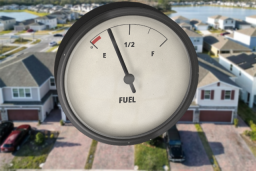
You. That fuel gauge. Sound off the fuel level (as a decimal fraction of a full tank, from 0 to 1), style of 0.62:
0.25
